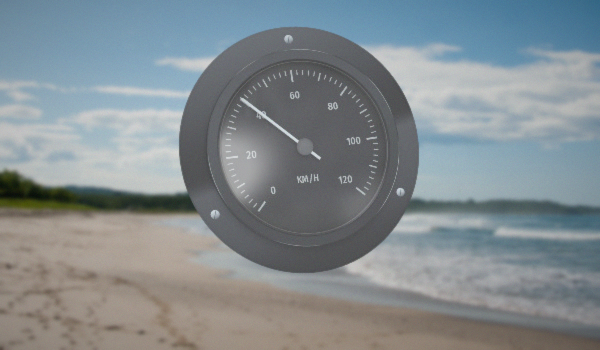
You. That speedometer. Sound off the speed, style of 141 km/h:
40 km/h
